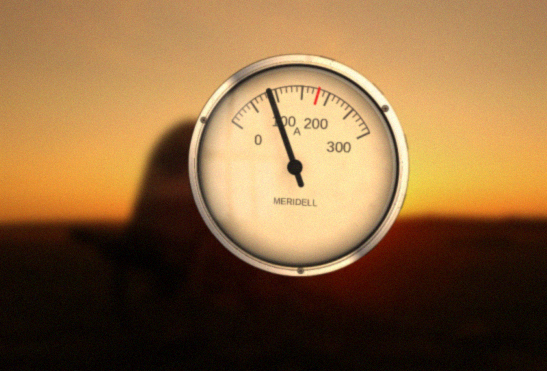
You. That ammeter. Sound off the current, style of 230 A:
90 A
